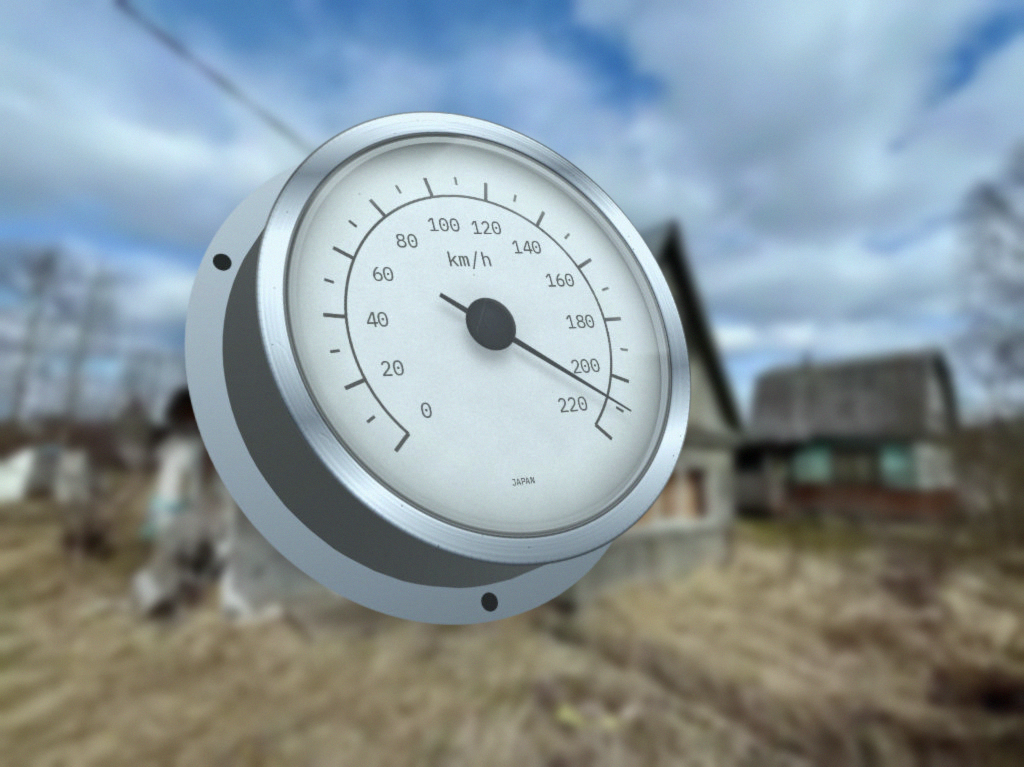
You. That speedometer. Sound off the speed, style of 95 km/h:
210 km/h
